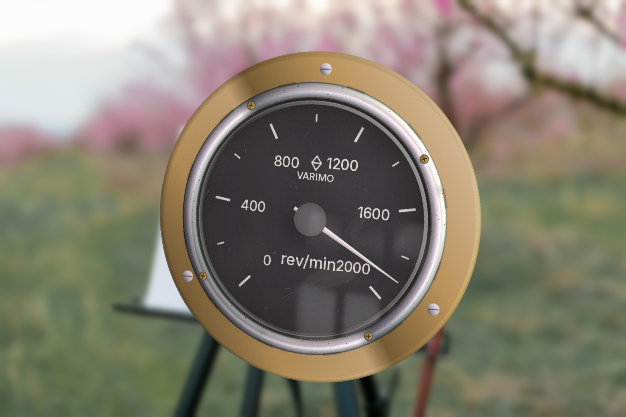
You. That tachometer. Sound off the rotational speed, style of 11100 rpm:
1900 rpm
